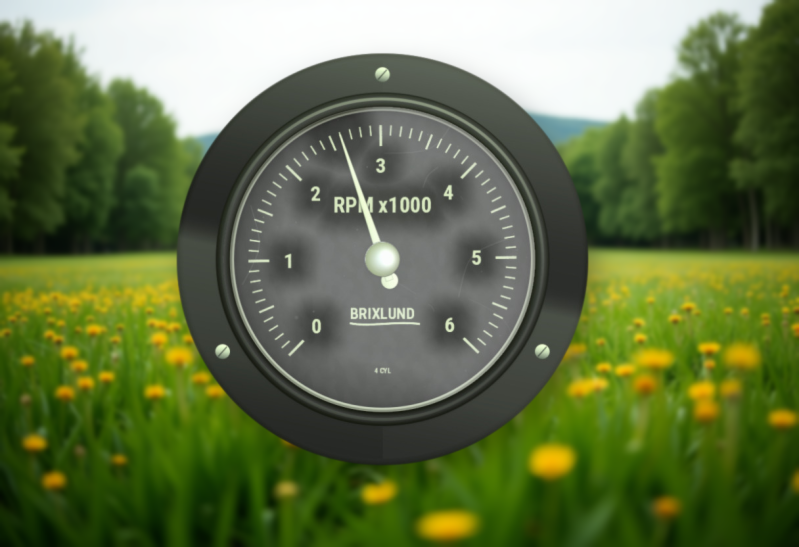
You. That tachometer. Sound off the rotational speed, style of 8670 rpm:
2600 rpm
